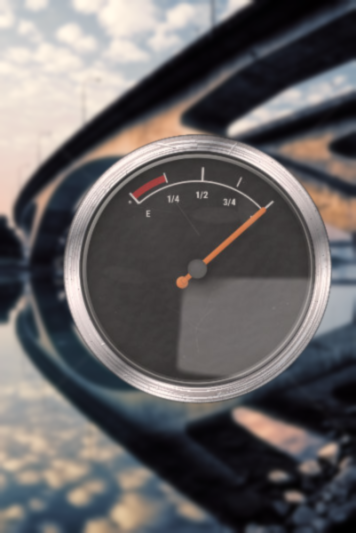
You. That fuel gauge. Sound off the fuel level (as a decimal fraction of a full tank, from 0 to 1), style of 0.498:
1
